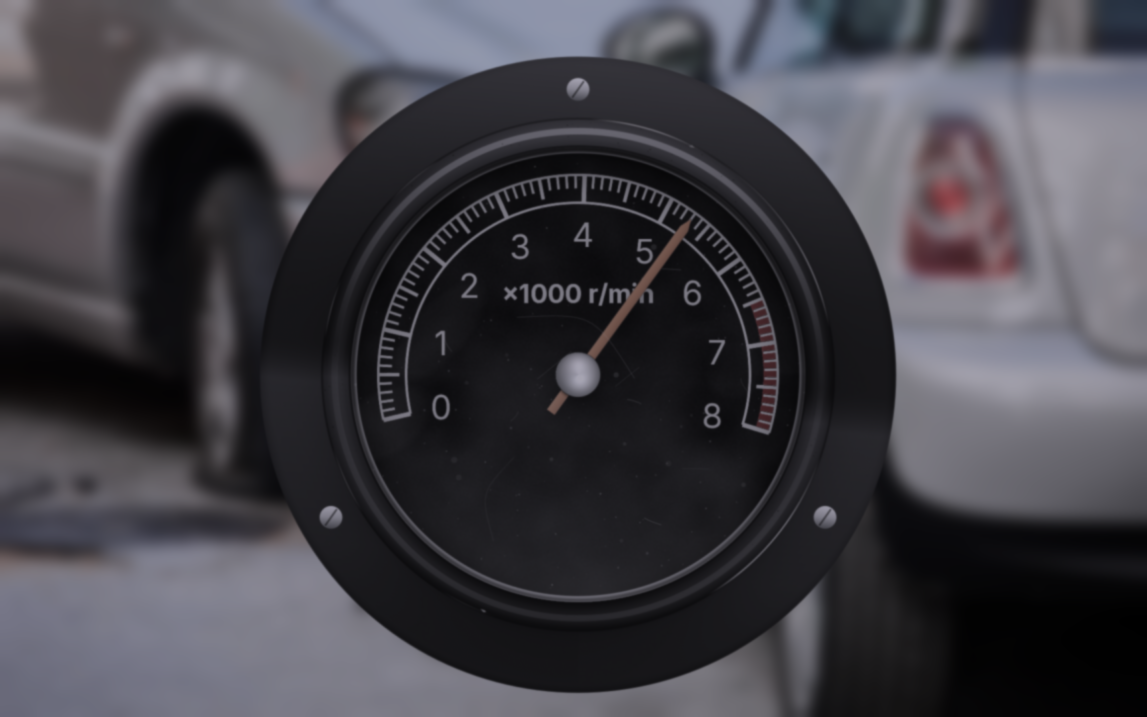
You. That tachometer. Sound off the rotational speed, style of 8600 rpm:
5300 rpm
